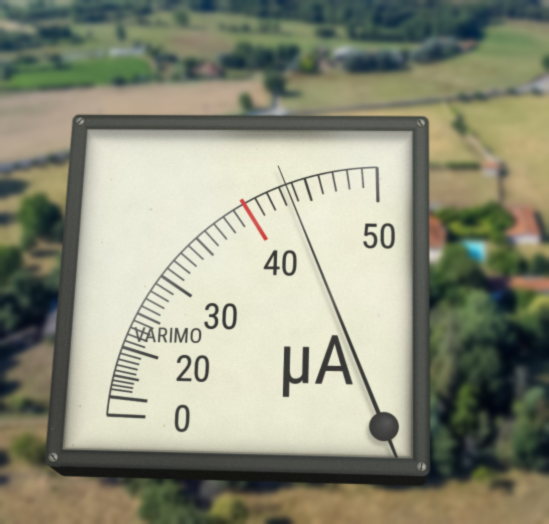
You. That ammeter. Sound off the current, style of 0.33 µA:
43.5 µA
